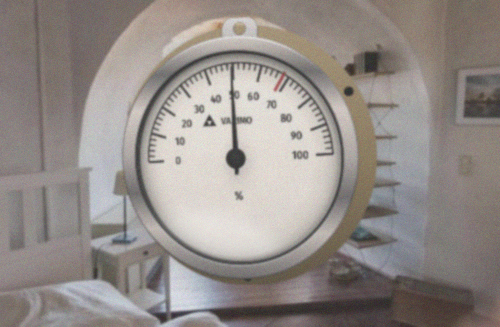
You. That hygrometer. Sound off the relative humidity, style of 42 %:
50 %
